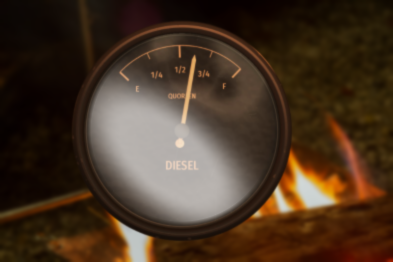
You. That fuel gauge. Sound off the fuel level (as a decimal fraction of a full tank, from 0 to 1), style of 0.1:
0.625
